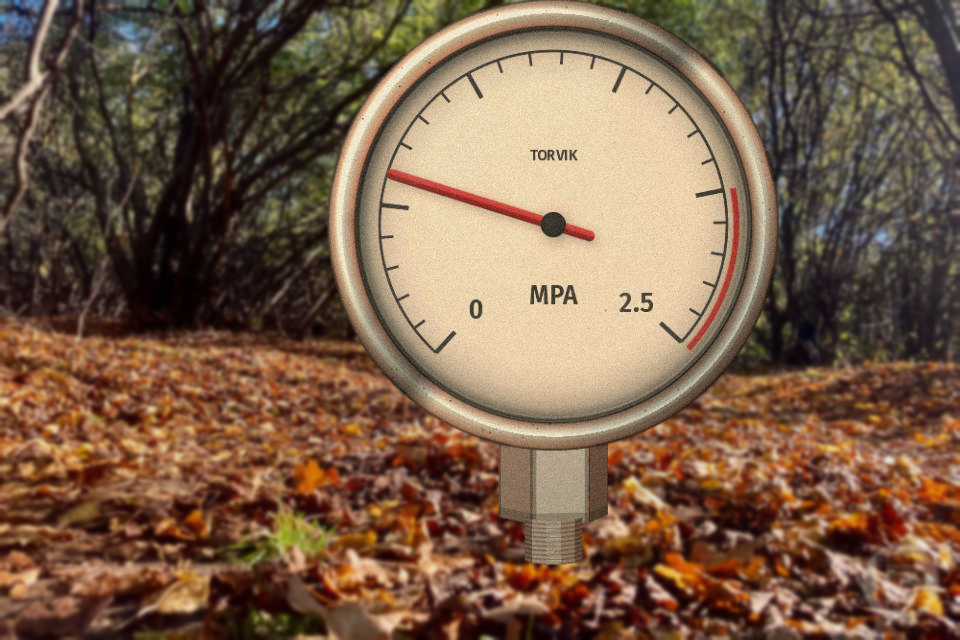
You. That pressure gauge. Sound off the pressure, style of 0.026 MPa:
0.6 MPa
